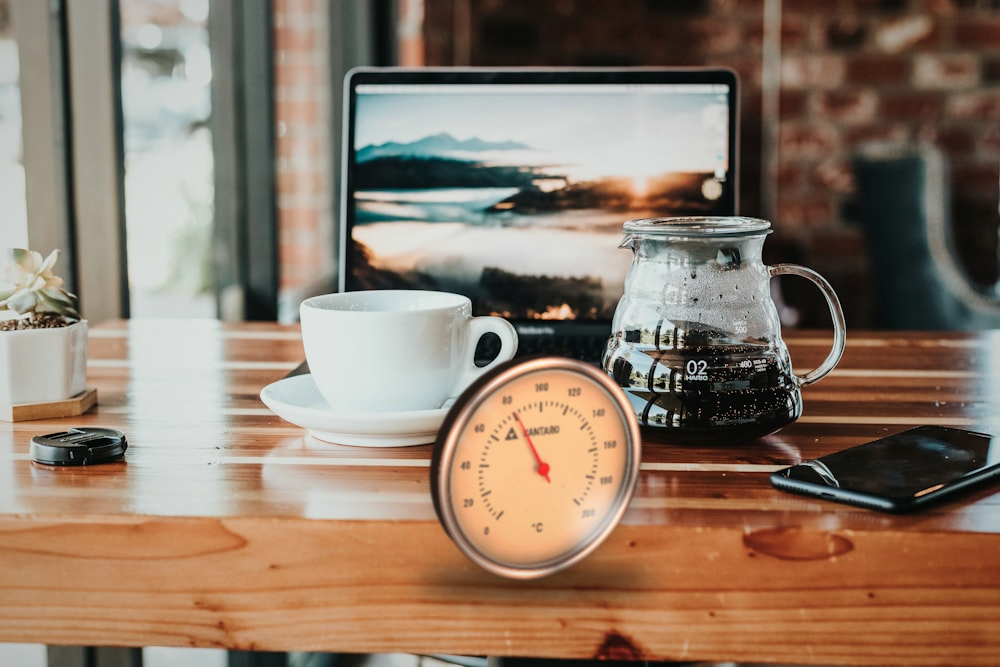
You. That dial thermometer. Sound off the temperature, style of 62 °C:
80 °C
